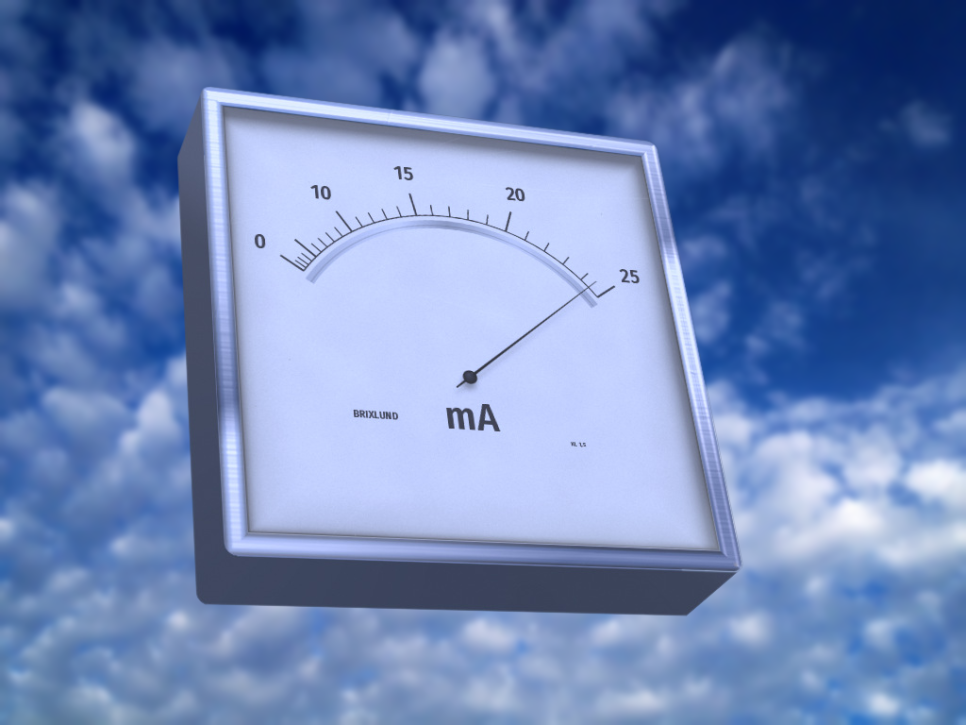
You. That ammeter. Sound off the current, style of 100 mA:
24.5 mA
